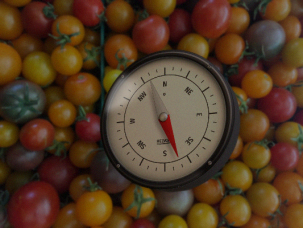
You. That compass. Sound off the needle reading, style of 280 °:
160 °
